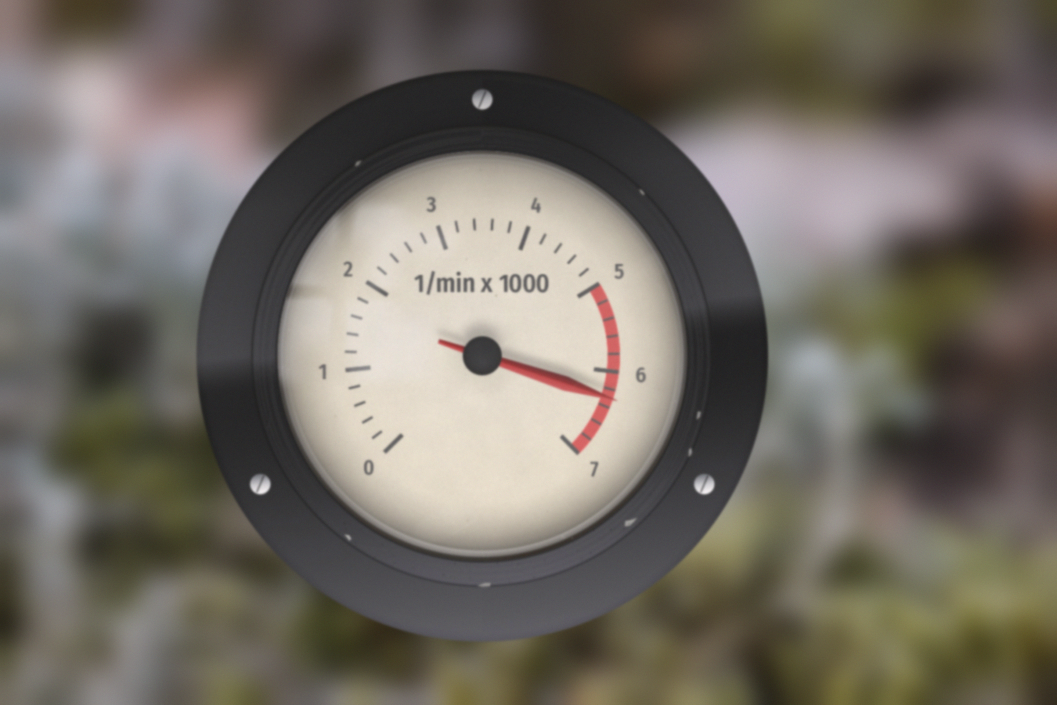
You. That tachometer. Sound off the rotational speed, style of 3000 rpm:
6300 rpm
